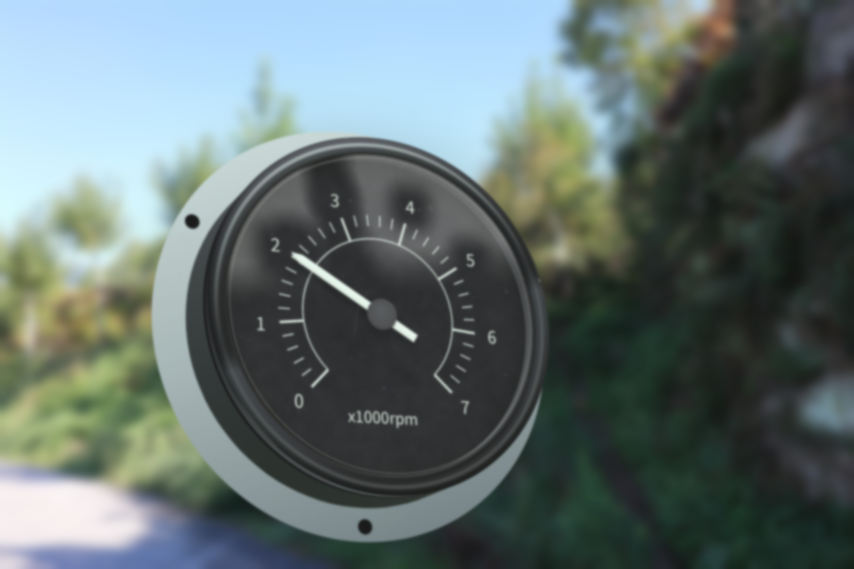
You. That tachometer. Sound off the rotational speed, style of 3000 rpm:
2000 rpm
